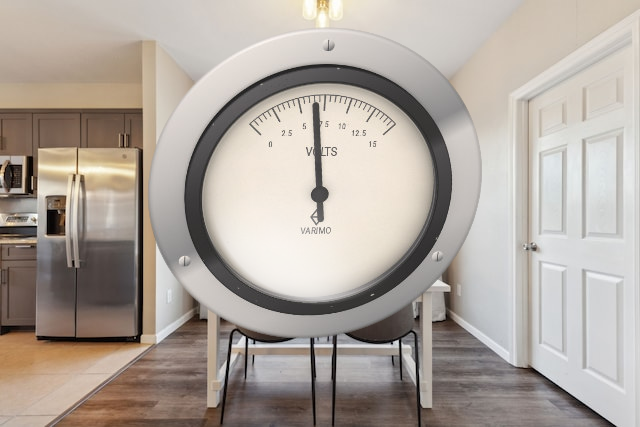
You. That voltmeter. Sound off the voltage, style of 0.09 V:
6.5 V
